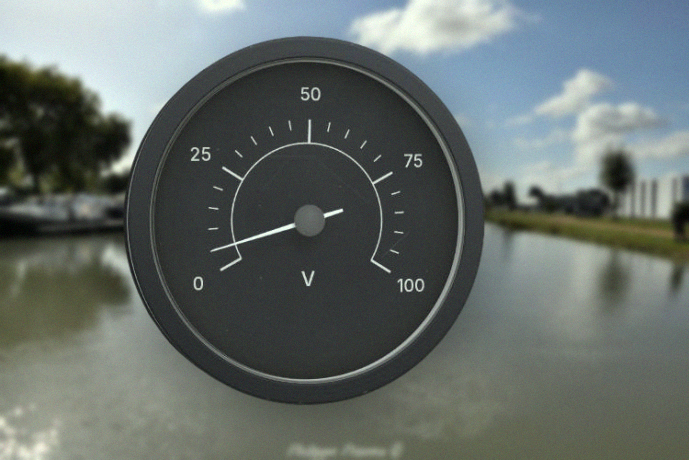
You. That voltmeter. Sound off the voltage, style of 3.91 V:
5 V
